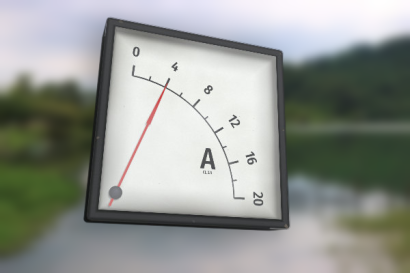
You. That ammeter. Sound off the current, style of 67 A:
4 A
